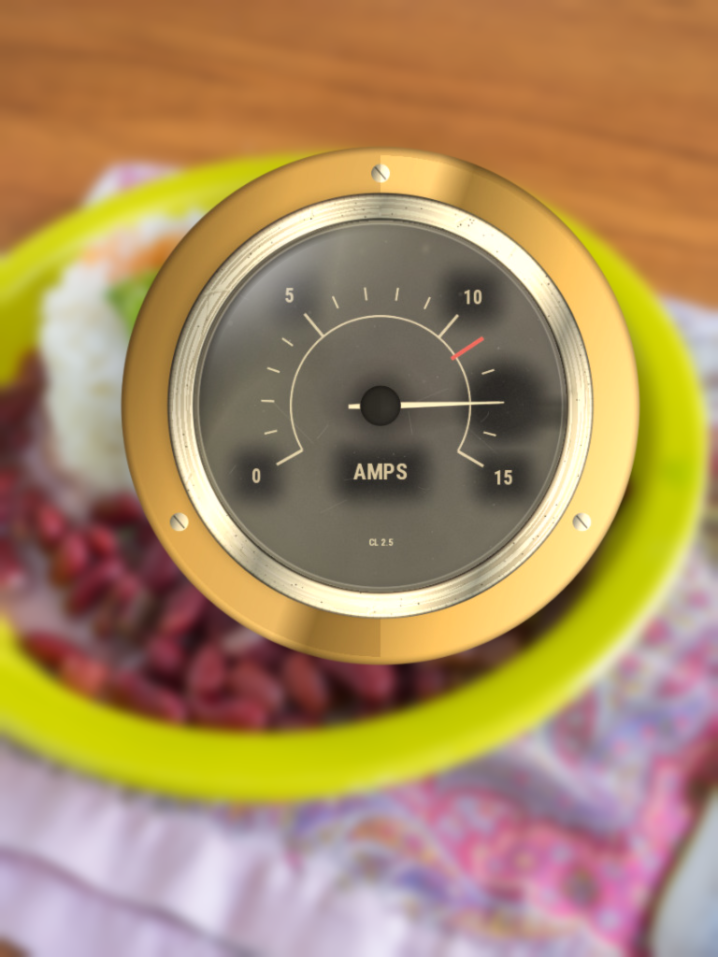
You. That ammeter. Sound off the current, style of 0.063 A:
13 A
